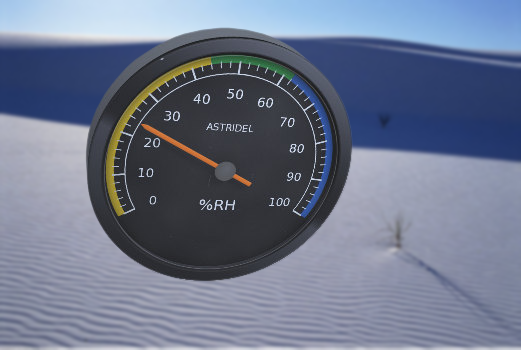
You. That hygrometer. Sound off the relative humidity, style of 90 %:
24 %
